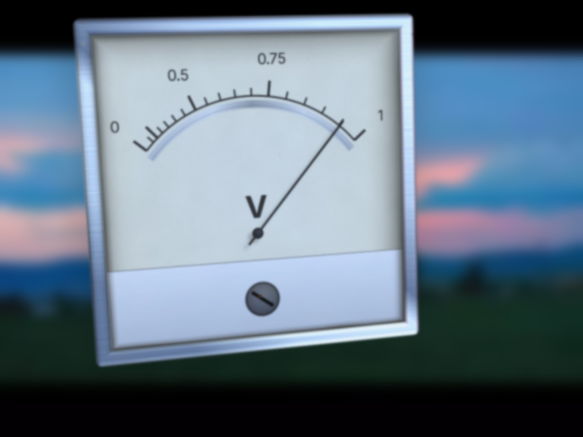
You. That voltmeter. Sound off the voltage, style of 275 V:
0.95 V
